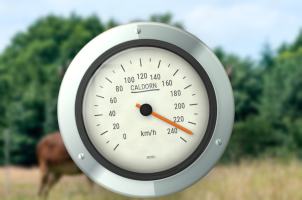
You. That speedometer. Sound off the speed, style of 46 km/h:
230 km/h
